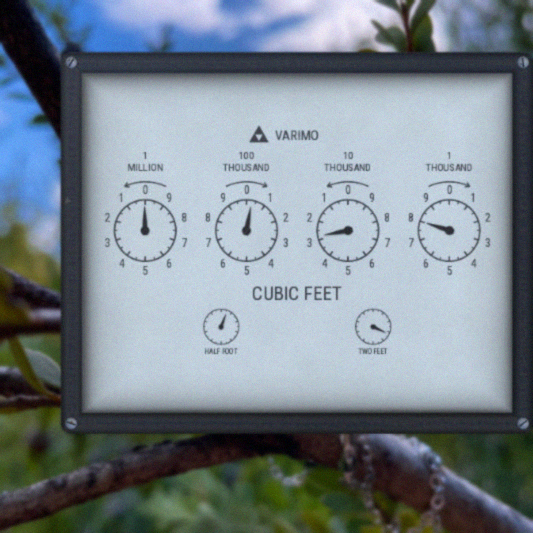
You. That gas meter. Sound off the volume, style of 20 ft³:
2800 ft³
